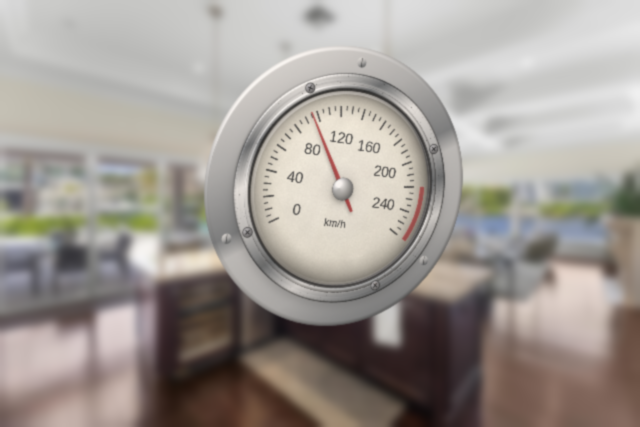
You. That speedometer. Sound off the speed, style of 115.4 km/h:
95 km/h
